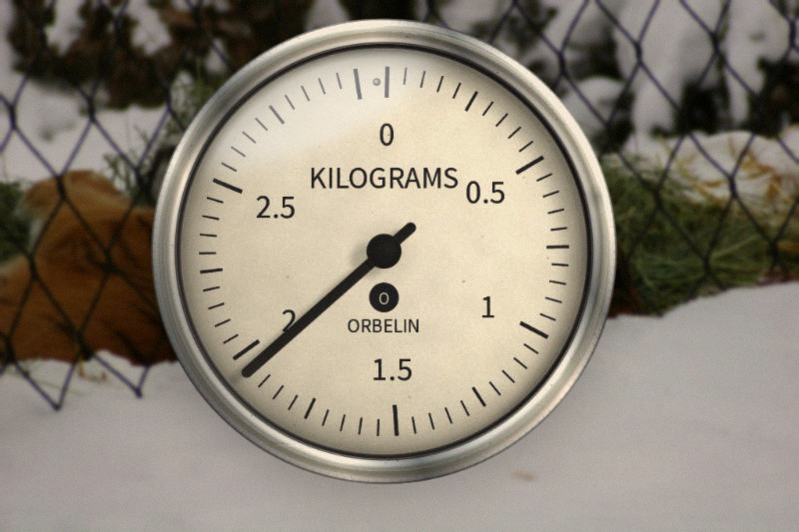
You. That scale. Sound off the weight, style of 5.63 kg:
1.95 kg
